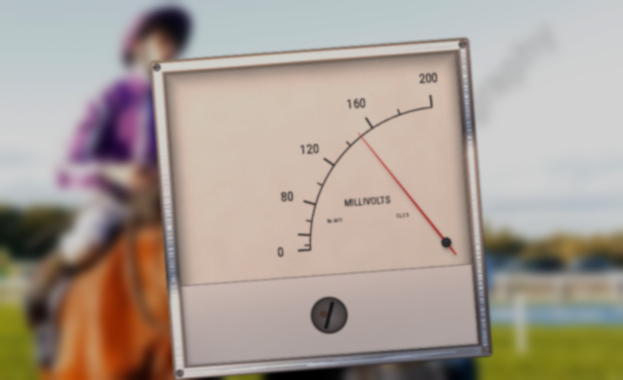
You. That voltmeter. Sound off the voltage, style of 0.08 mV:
150 mV
